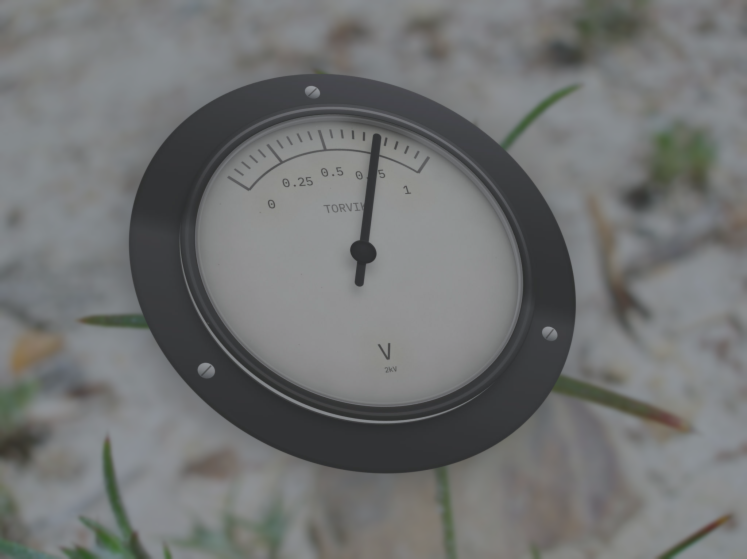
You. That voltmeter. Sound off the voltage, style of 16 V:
0.75 V
